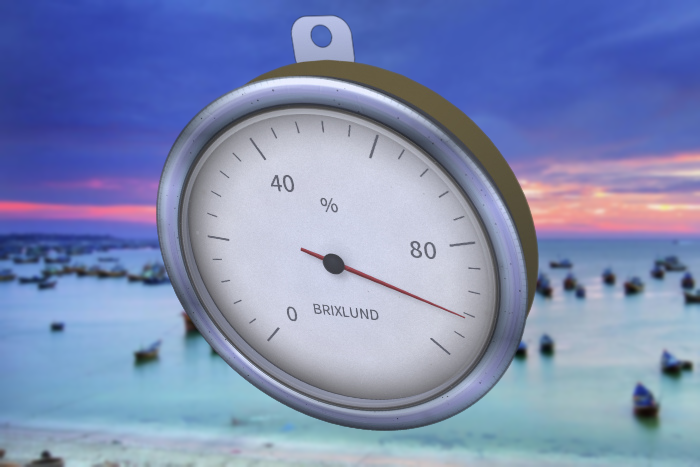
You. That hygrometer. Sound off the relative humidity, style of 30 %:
92 %
